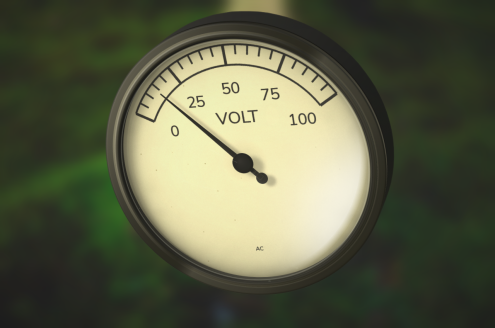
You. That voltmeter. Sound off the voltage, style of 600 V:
15 V
